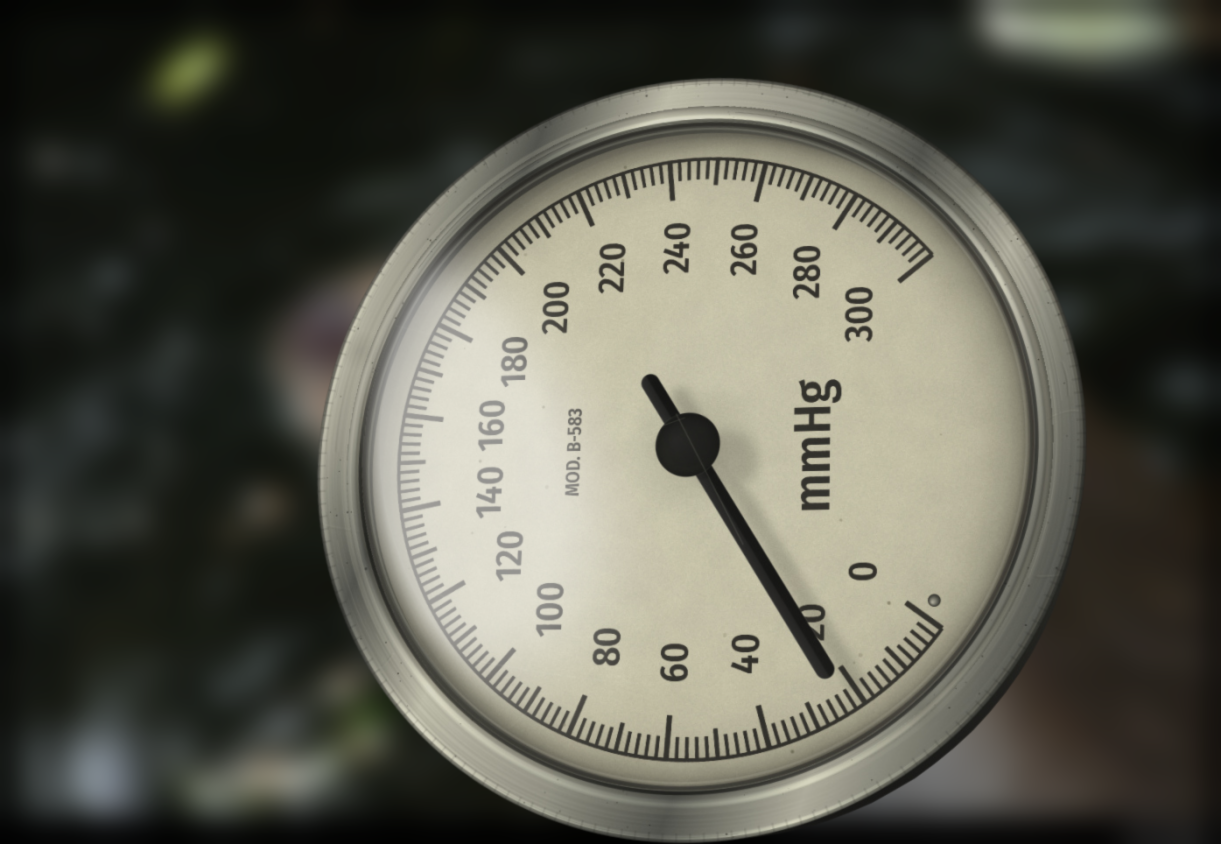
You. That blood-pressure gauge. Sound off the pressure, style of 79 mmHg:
23 mmHg
